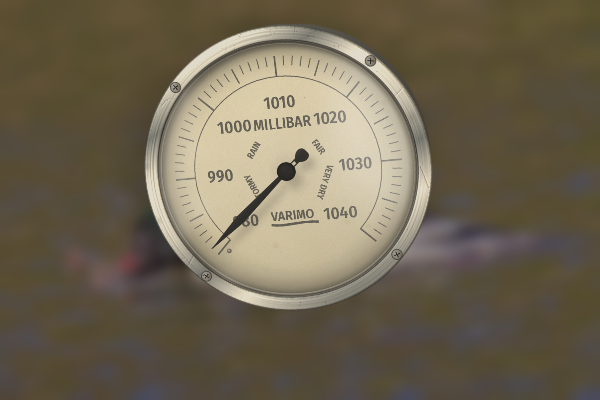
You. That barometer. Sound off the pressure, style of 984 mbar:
981 mbar
